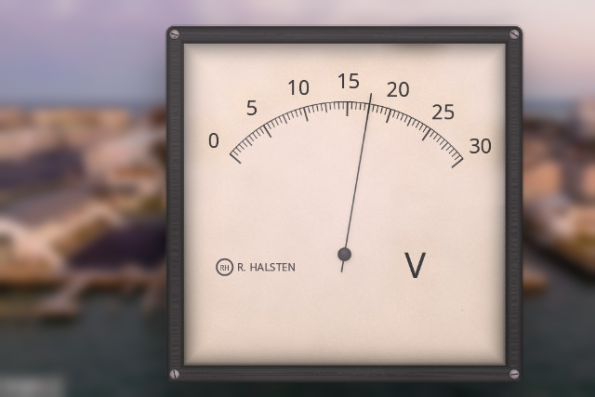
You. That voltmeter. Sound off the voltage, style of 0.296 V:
17.5 V
